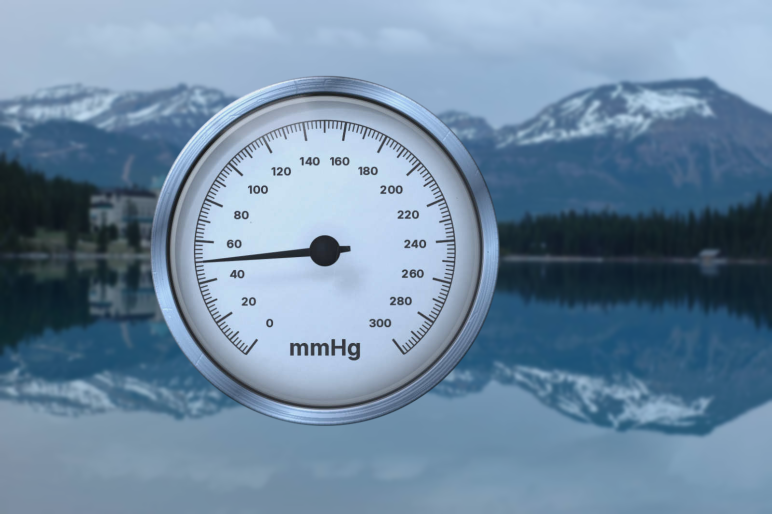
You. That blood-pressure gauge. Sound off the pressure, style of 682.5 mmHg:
50 mmHg
